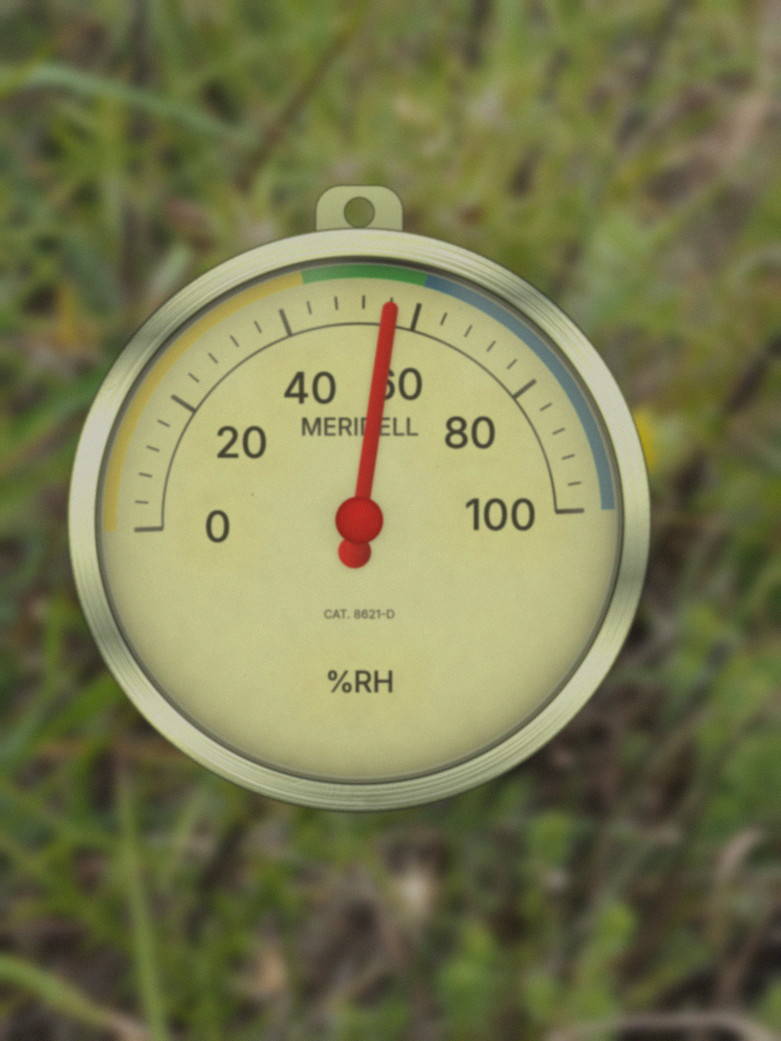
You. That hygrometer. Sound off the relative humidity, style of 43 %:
56 %
